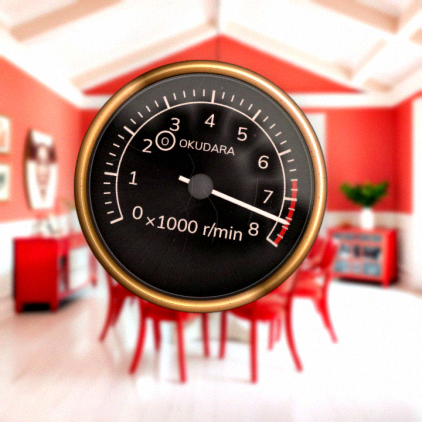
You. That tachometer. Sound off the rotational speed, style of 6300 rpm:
7500 rpm
